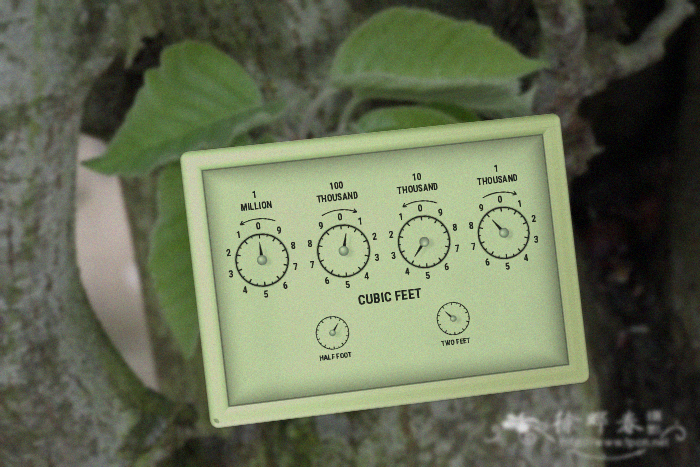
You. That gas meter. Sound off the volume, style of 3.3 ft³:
3900 ft³
